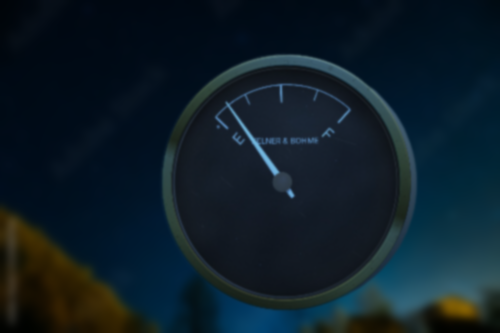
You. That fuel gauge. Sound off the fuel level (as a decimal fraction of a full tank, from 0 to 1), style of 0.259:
0.125
